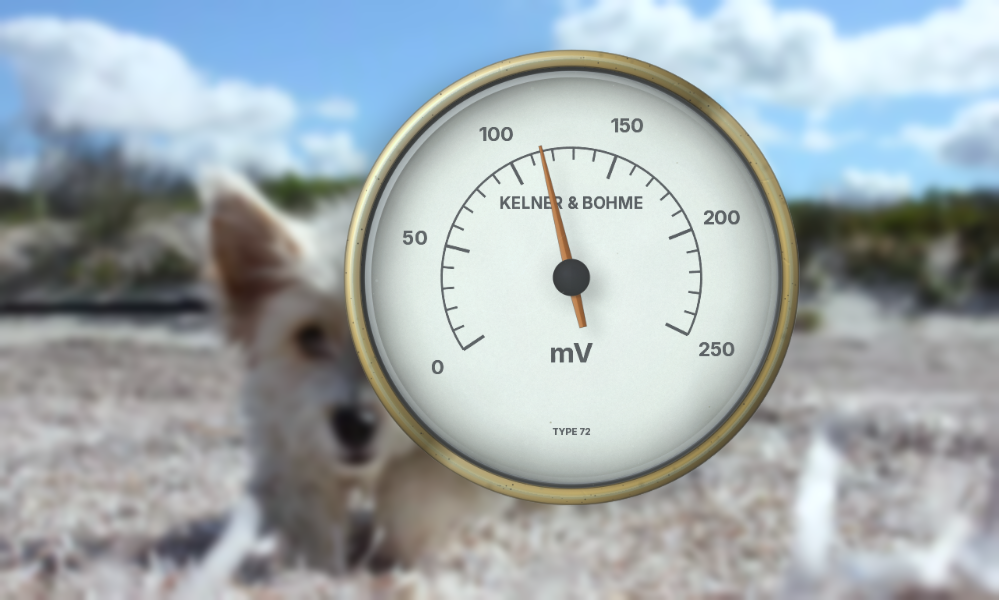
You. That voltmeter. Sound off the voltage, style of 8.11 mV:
115 mV
